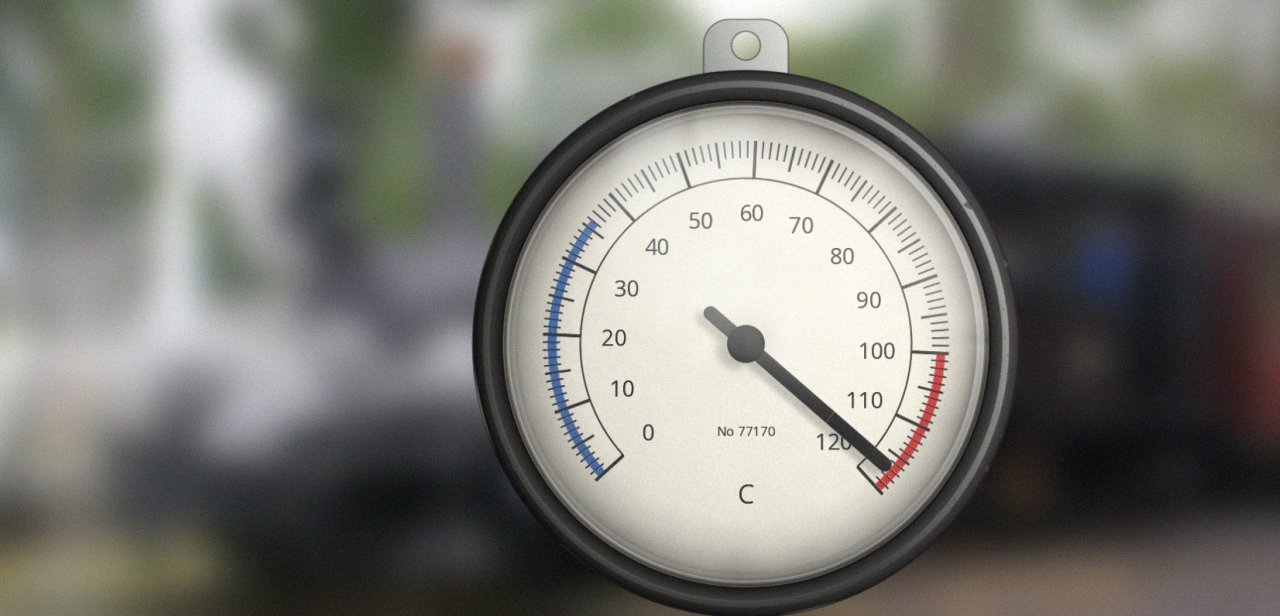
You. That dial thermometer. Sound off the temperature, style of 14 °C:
117 °C
